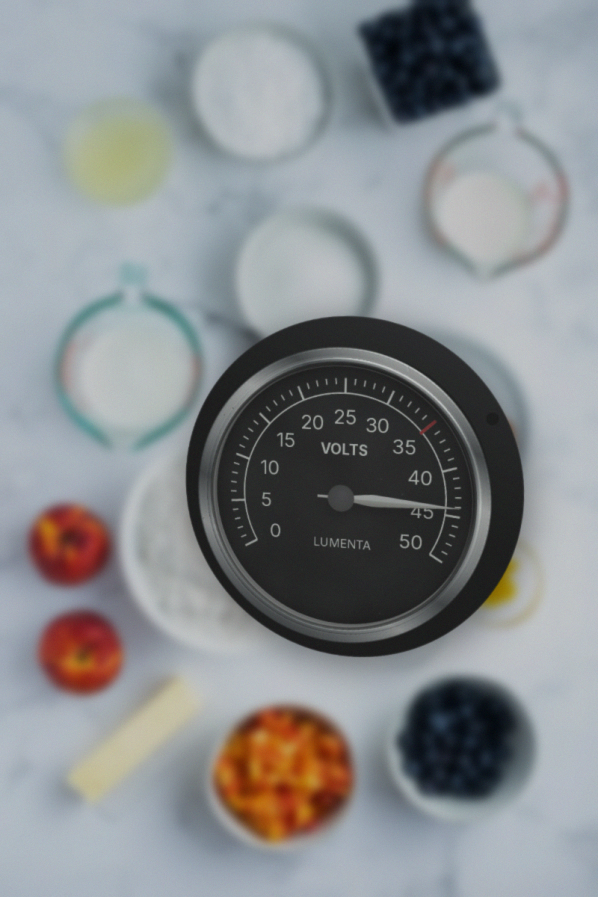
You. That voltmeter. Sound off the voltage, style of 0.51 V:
44 V
